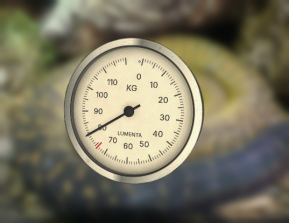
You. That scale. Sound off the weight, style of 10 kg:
80 kg
